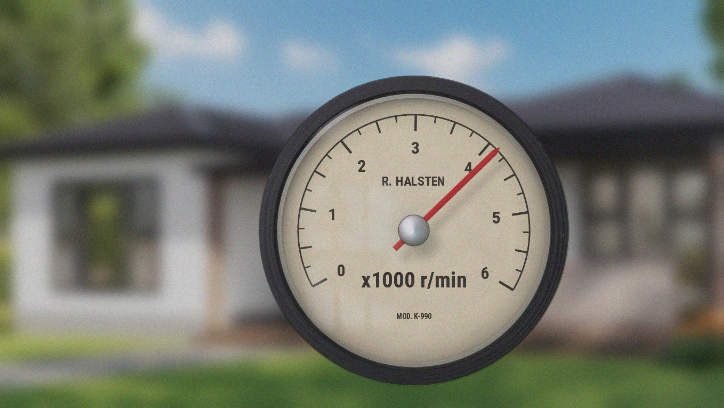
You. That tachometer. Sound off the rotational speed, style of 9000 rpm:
4125 rpm
